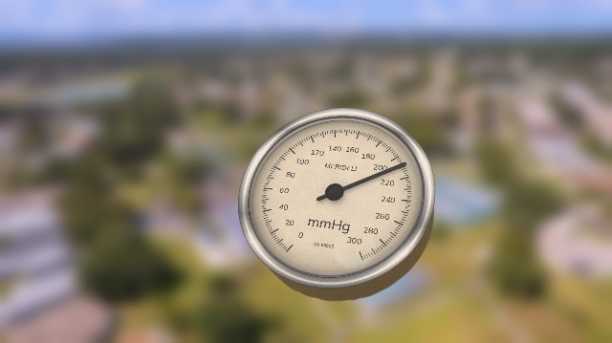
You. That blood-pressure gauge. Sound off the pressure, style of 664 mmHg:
210 mmHg
